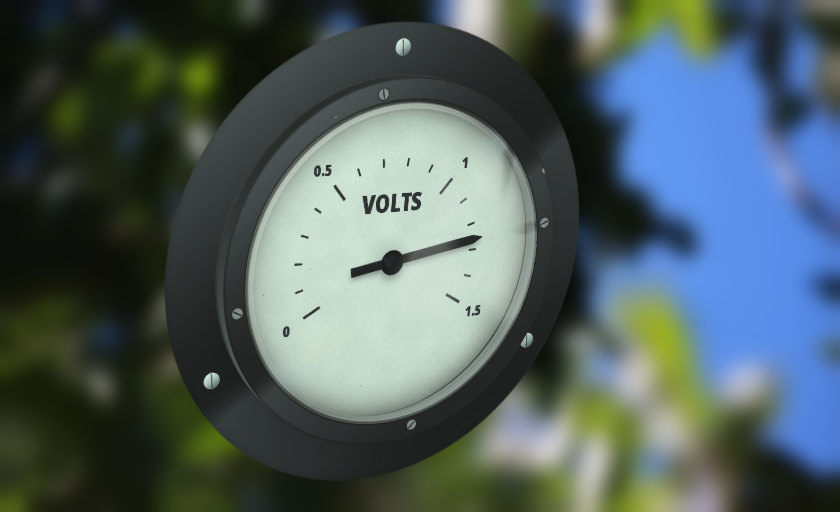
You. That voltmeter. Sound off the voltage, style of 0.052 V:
1.25 V
